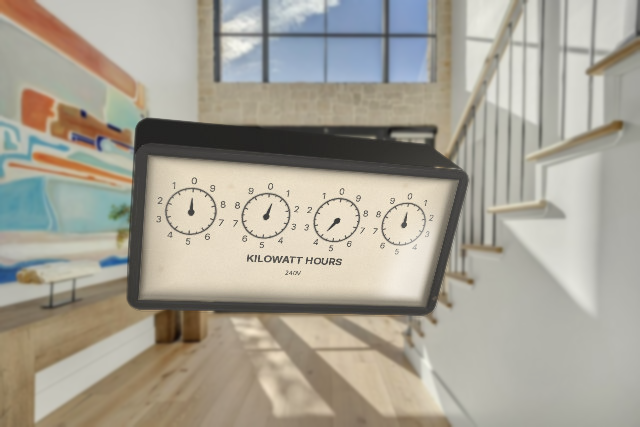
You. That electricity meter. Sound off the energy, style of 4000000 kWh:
40 kWh
